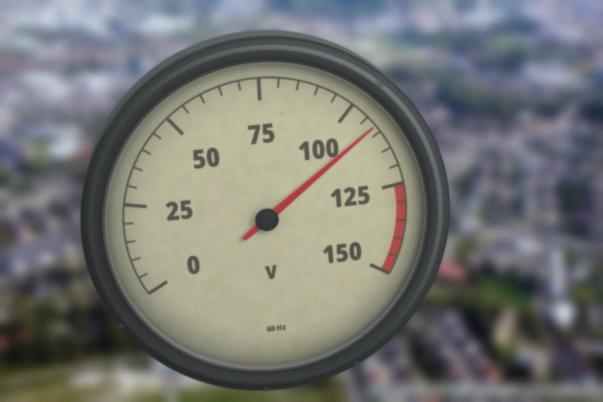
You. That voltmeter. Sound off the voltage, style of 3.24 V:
107.5 V
